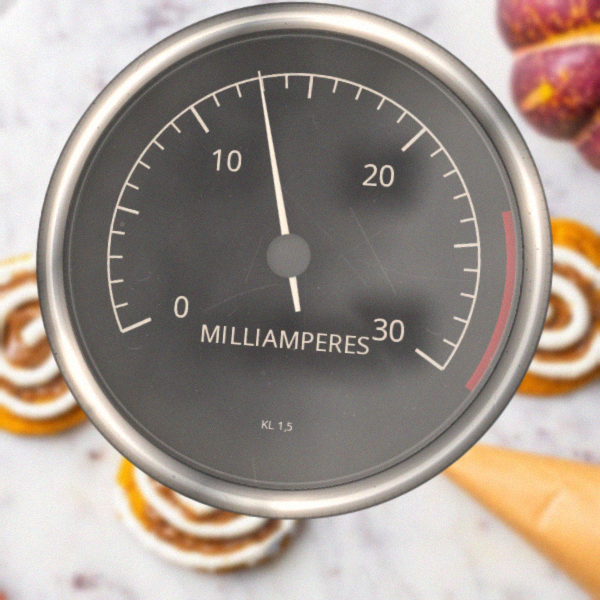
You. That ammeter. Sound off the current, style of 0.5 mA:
13 mA
